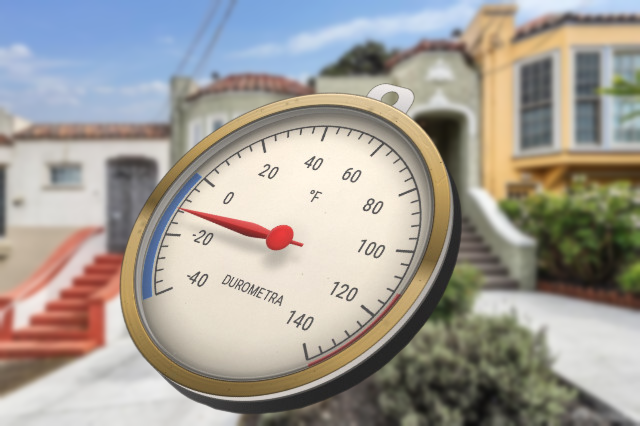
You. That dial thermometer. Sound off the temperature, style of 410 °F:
-12 °F
